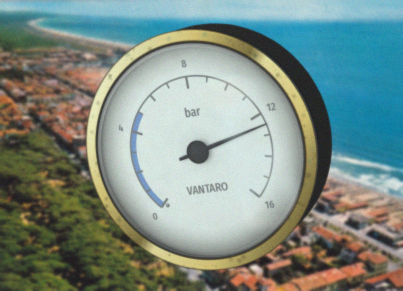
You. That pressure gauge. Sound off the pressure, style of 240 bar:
12.5 bar
